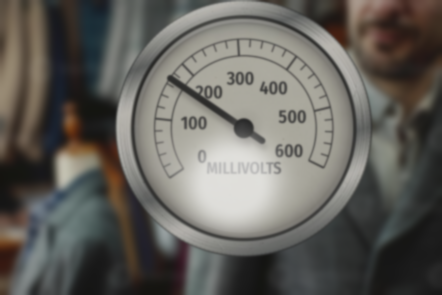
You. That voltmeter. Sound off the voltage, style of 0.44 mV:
170 mV
